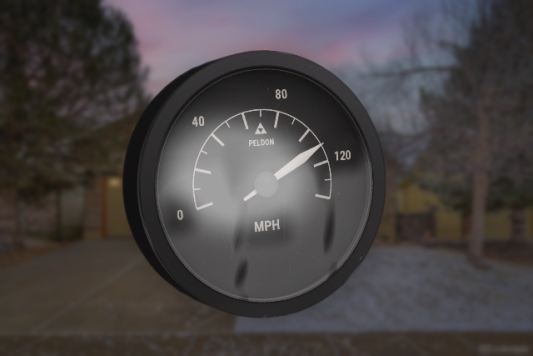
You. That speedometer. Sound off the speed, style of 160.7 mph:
110 mph
